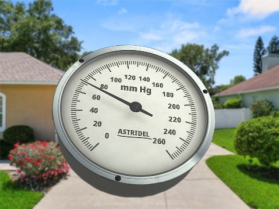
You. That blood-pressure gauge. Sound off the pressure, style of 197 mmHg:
70 mmHg
